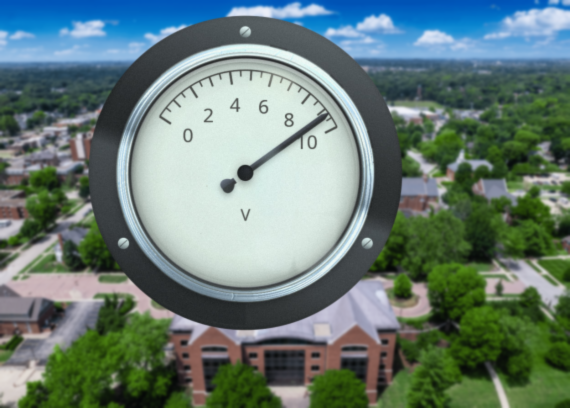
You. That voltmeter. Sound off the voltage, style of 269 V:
9.25 V
